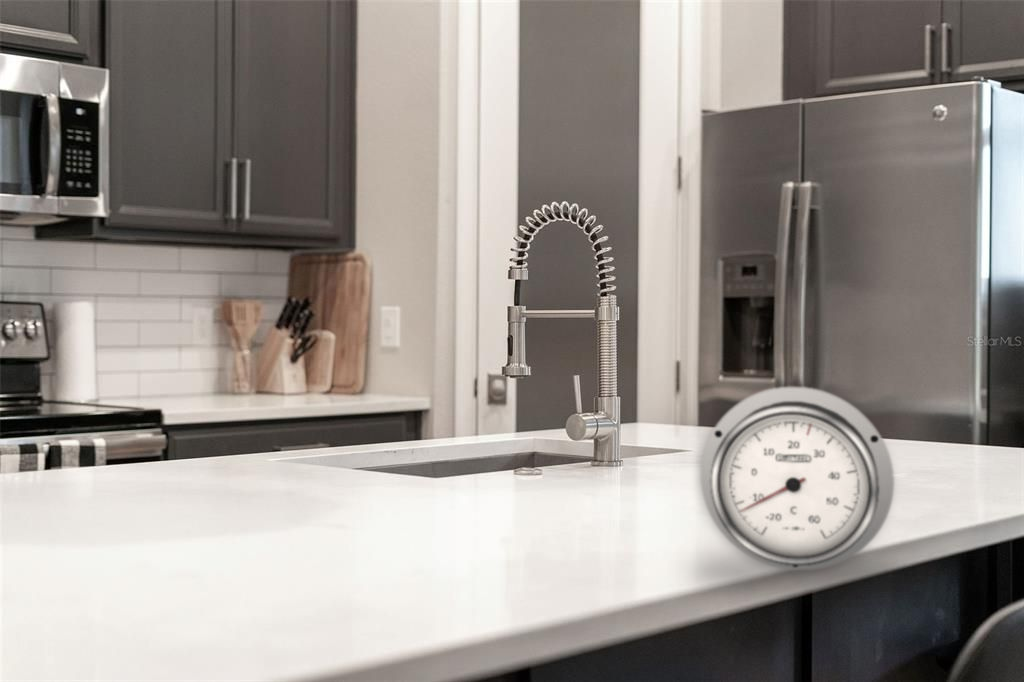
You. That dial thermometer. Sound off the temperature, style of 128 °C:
-12 °C
